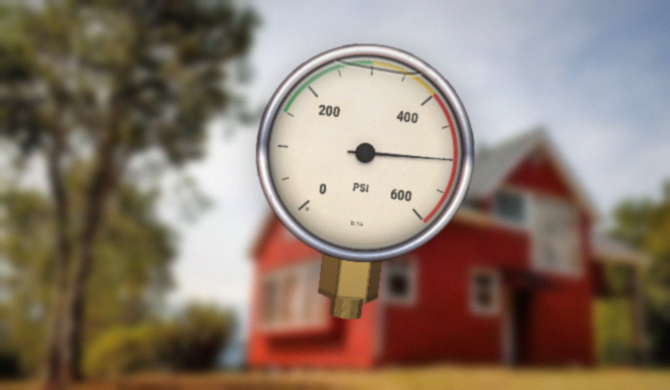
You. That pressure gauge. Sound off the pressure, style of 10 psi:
500 psi
